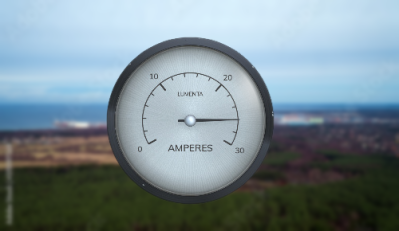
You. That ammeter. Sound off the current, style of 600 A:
26 A
